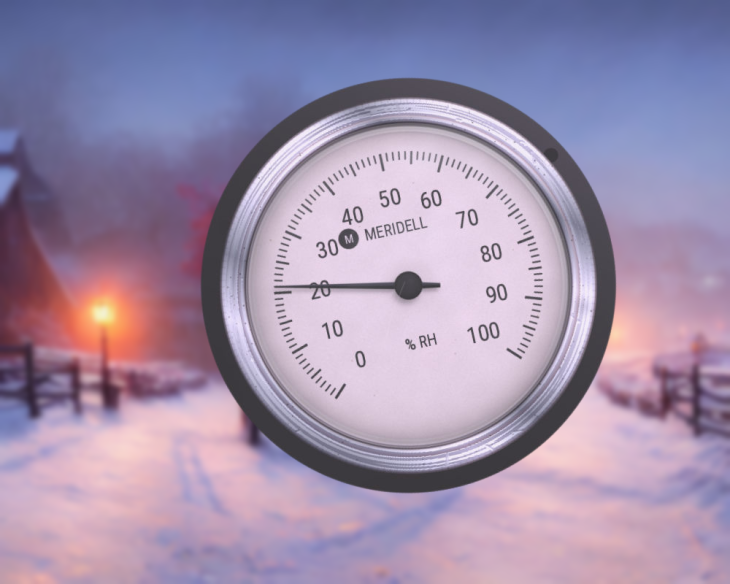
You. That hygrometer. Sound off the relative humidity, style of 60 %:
21 %
